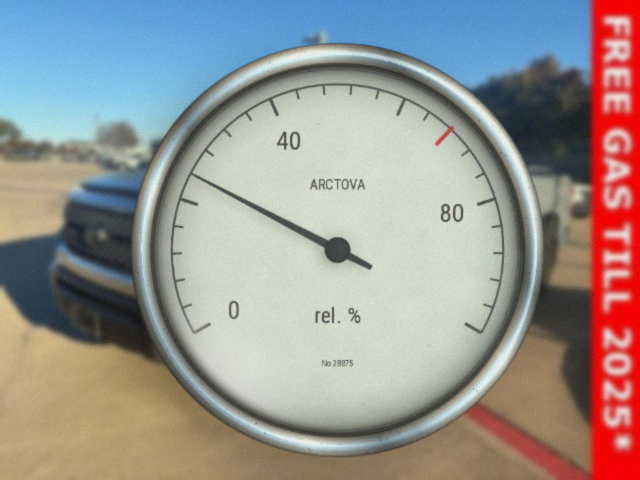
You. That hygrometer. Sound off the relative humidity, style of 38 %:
24 %
